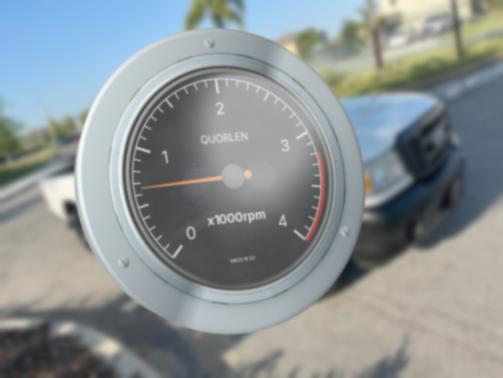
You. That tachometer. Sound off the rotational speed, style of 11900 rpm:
650 rpm
